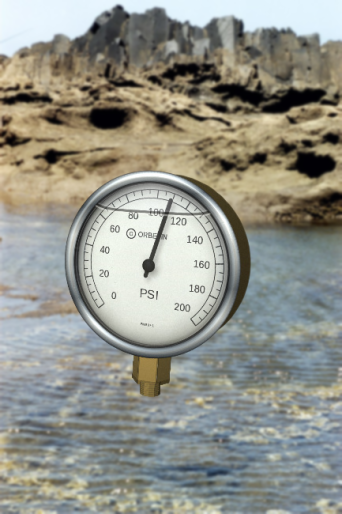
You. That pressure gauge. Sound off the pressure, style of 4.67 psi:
110 psi
